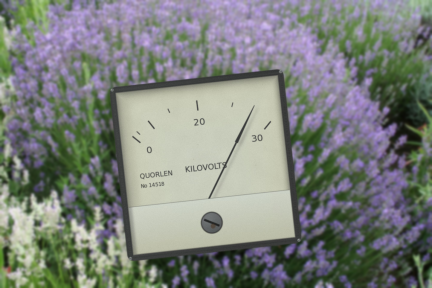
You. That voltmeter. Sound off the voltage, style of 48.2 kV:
27.5 kV
